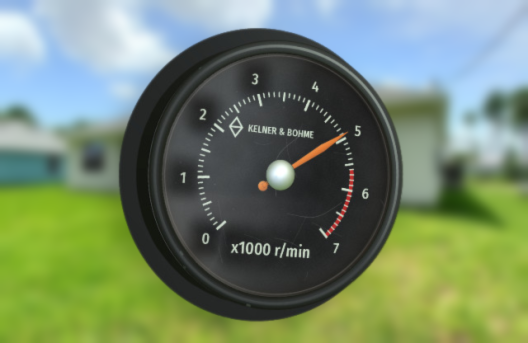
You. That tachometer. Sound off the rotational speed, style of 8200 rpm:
4900 rpm
